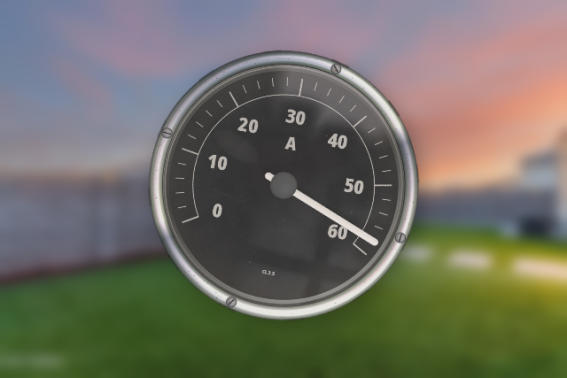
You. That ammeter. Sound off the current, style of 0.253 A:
58 A
